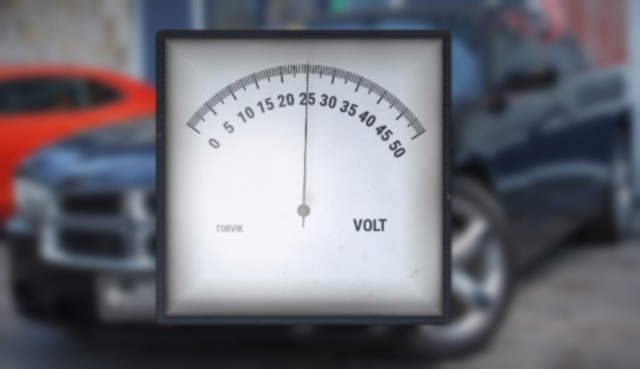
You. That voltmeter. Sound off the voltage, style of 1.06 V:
25 V
